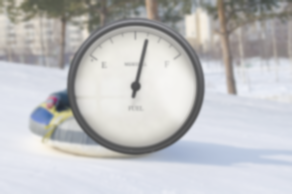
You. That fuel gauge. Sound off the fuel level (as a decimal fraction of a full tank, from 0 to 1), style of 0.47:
0.625
